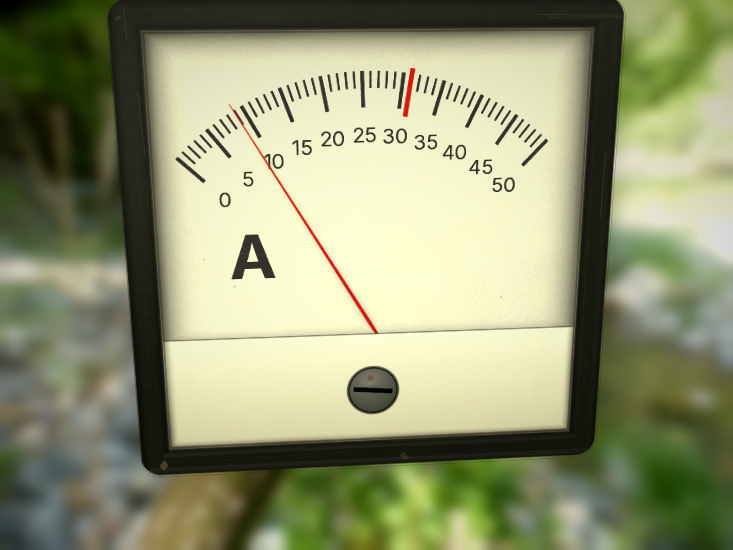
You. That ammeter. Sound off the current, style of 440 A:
9 A
